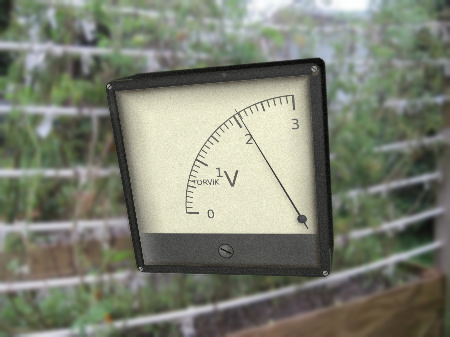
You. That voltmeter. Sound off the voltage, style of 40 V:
2.1 V
